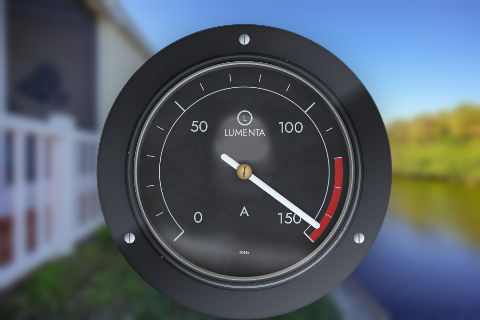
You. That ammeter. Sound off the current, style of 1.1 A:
145 A
